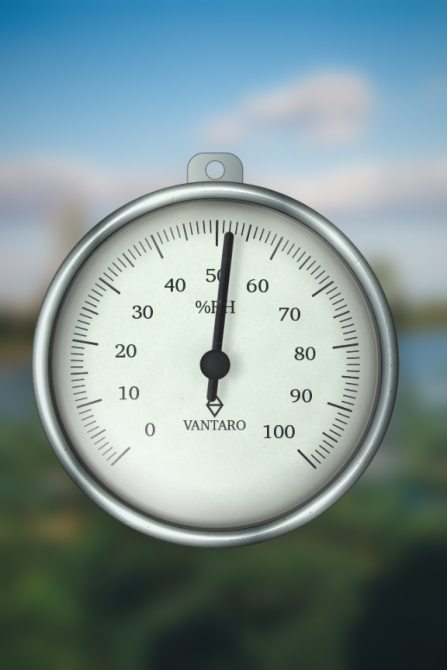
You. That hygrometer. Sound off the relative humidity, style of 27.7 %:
52 %
